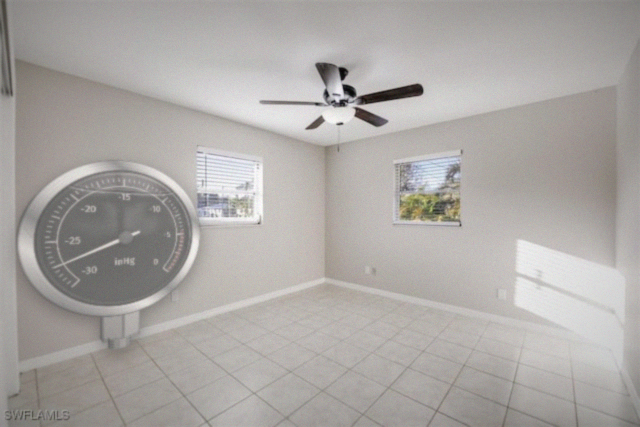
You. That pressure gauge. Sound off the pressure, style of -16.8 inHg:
-27.5 inHg
